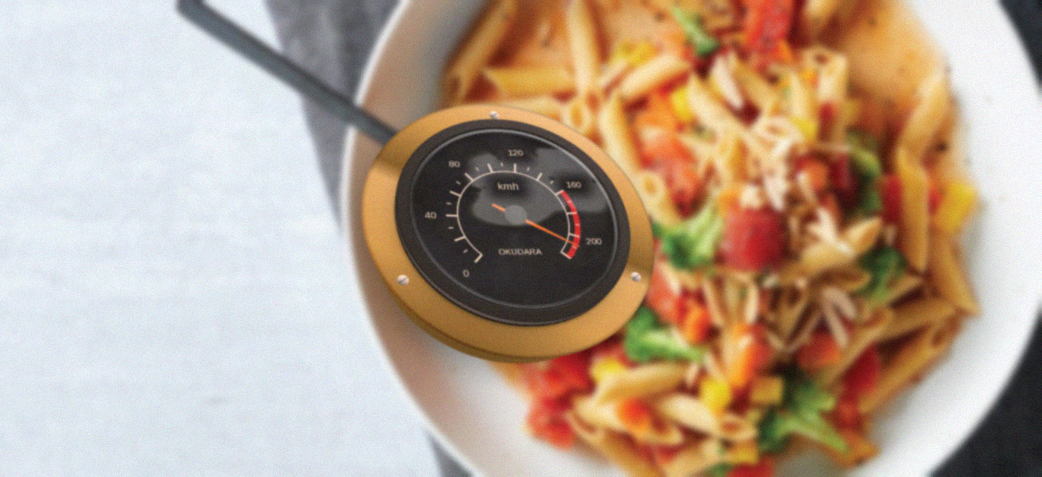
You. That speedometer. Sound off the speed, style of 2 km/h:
210 km/h
